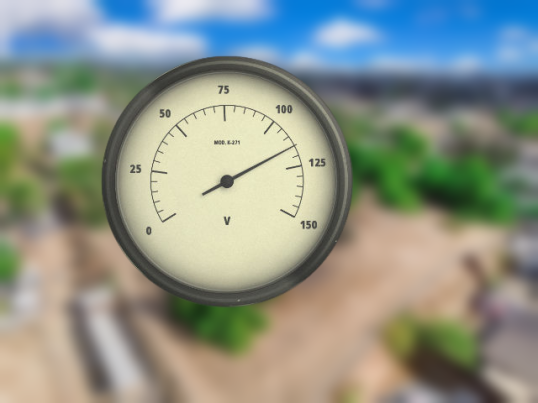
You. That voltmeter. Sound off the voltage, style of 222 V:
115 V
